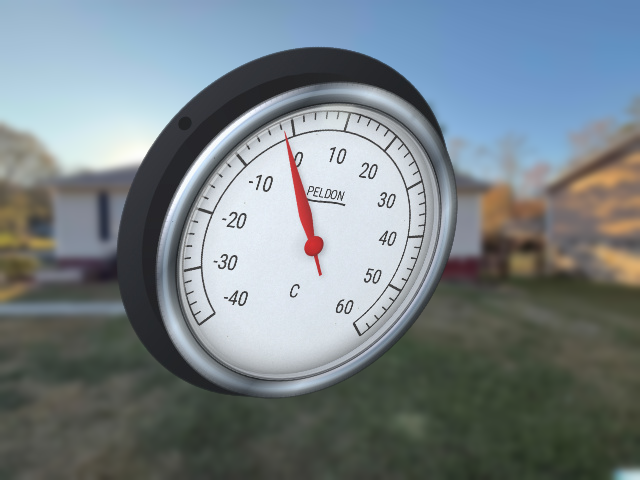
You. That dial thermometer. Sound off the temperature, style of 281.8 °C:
-2 °C
